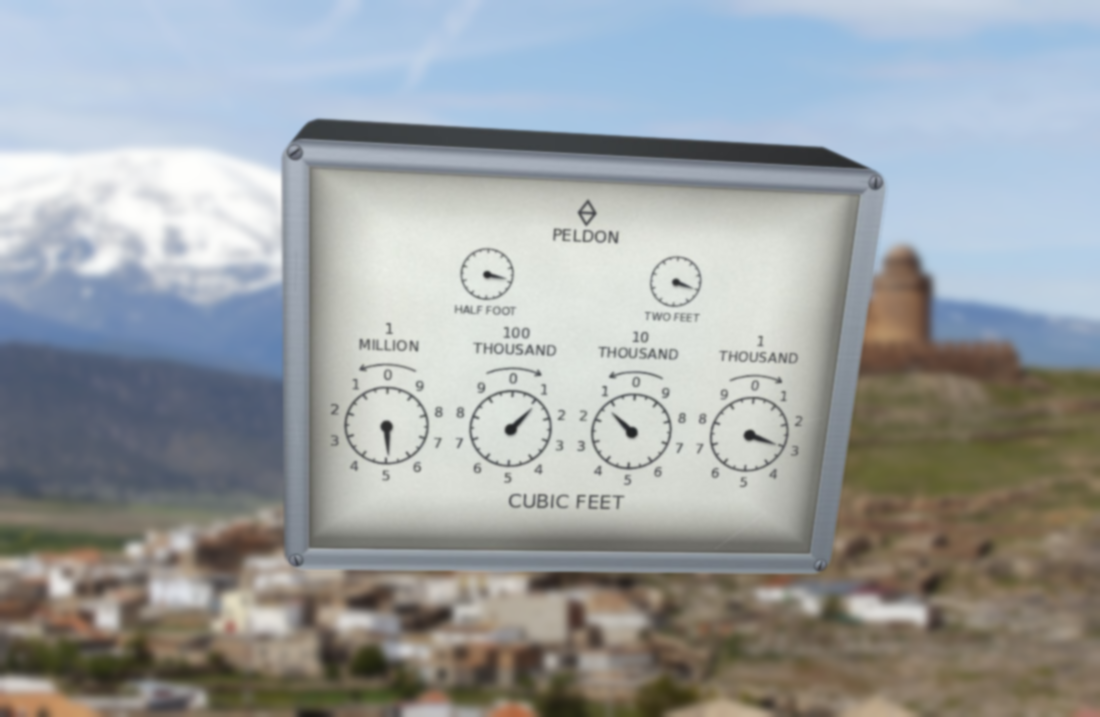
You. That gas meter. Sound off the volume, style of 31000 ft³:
511300 ft³
